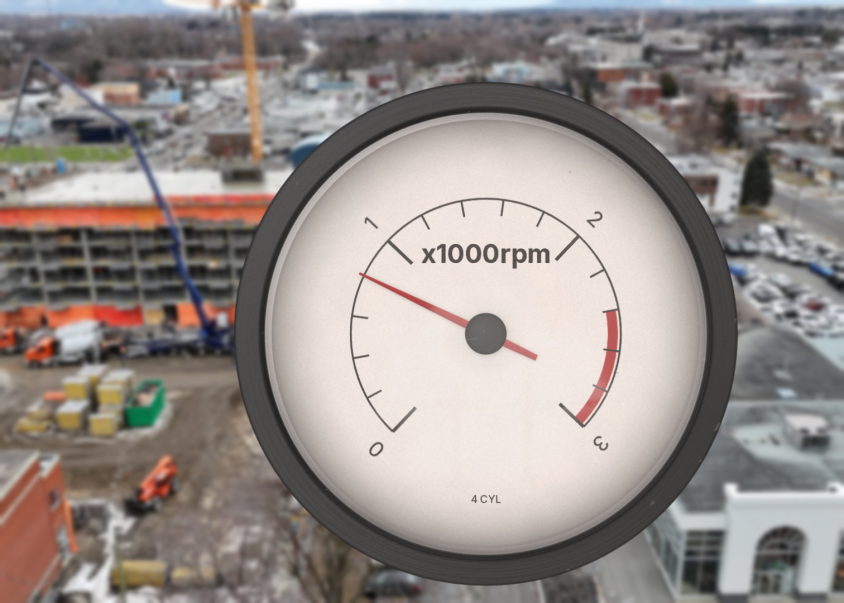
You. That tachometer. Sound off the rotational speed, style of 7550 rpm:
800 rpm
